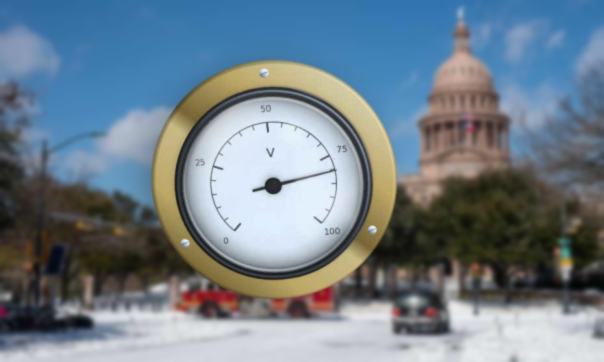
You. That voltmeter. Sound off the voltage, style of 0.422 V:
80 V
